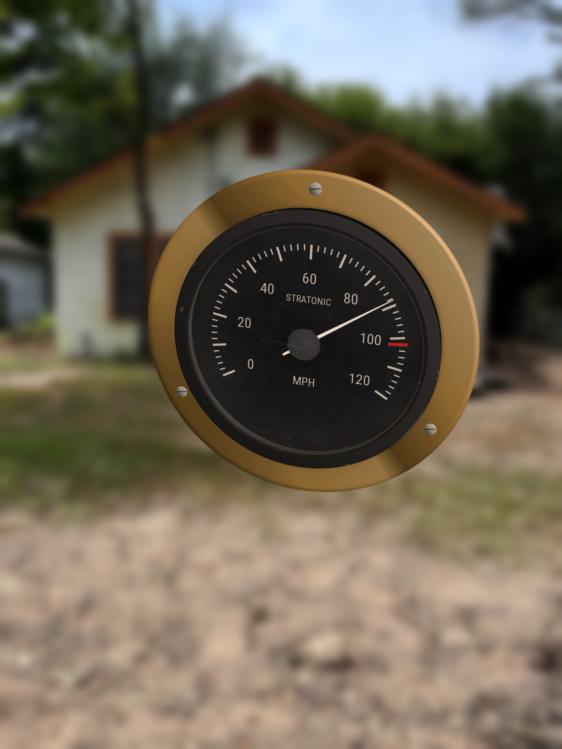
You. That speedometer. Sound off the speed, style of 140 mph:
88 mph
